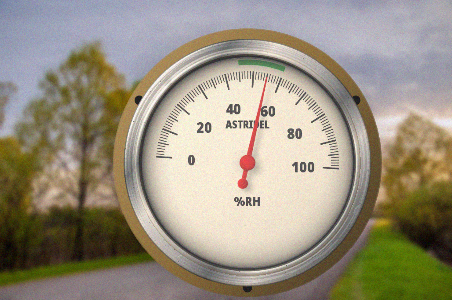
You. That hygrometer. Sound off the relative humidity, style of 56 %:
55 %
